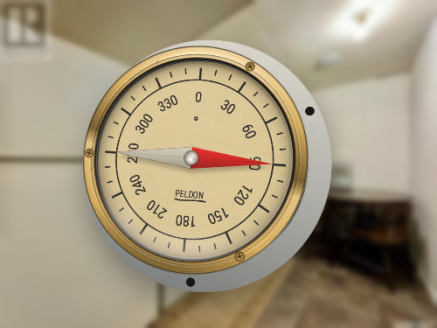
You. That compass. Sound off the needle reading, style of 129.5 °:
90 °
